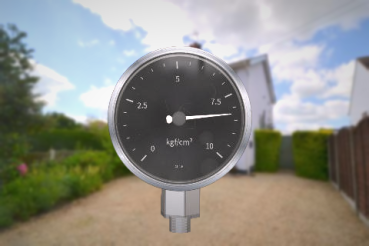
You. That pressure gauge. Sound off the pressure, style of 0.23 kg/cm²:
8.25 kg/cm²
